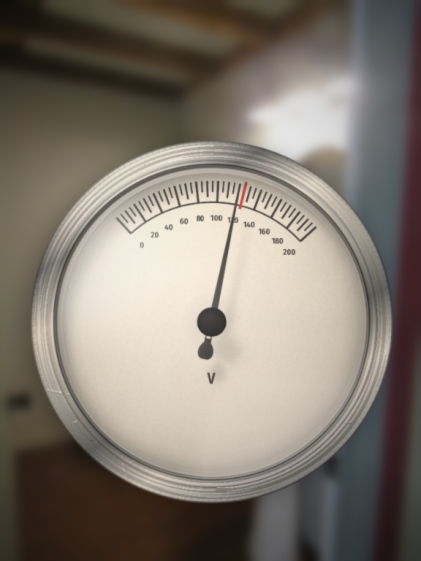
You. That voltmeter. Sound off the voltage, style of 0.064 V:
120 V
